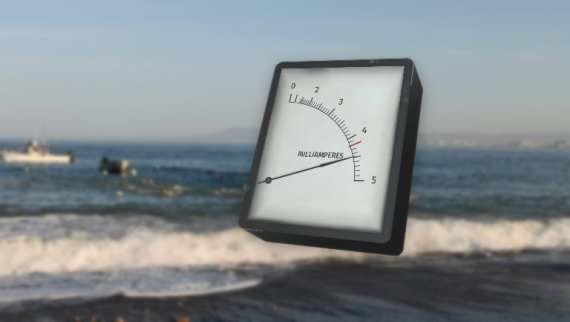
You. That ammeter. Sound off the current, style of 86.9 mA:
4.5 mA
